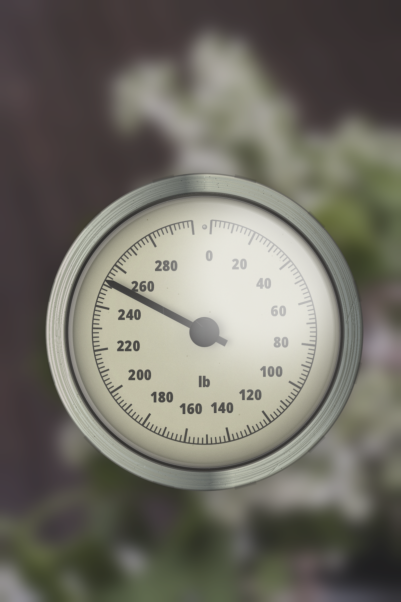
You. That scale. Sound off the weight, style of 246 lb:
252 lb
